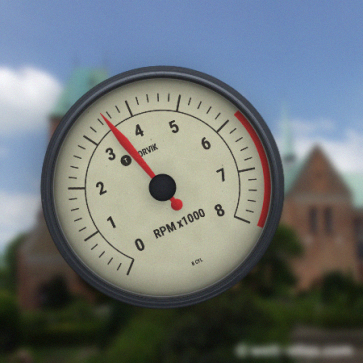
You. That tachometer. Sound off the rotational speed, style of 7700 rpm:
3500 rpm
